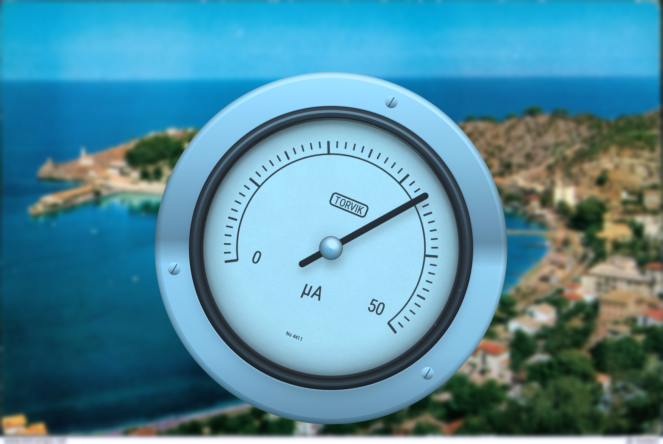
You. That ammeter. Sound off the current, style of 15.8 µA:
33 µA
